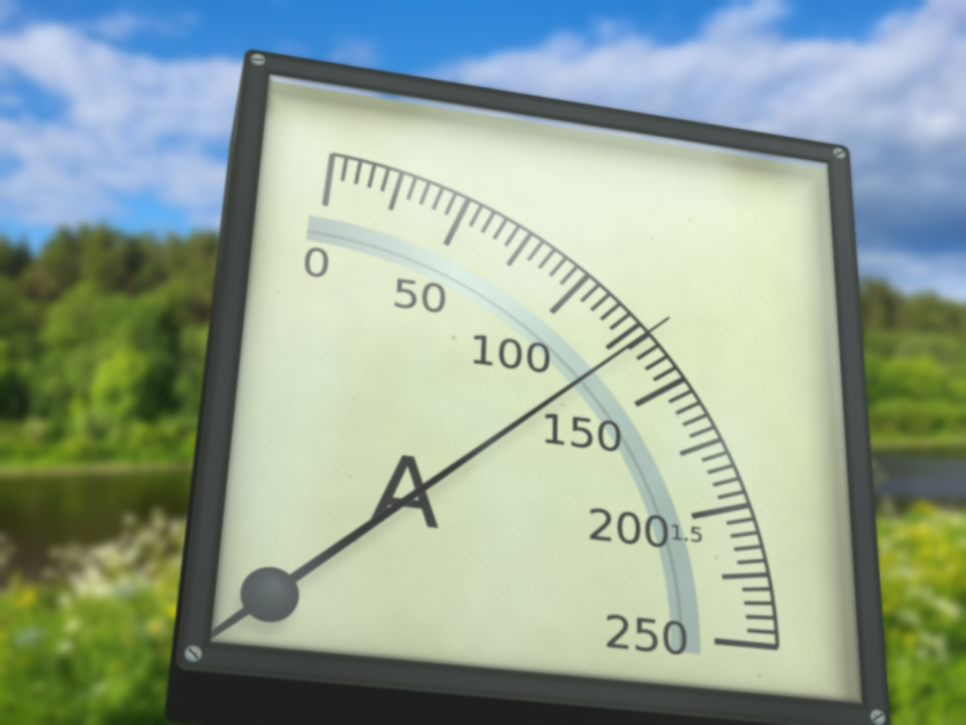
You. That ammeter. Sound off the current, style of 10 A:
130 A
